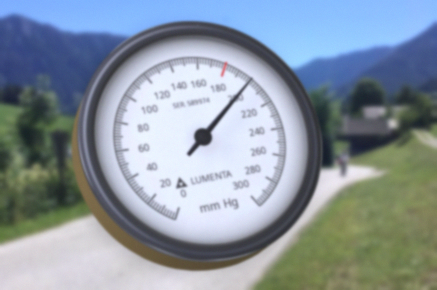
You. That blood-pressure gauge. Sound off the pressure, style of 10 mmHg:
200 mmHg
